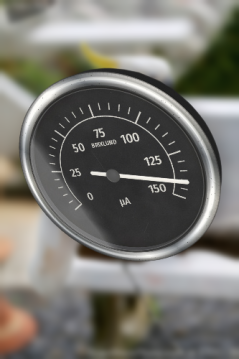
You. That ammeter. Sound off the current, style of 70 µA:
140 µA
